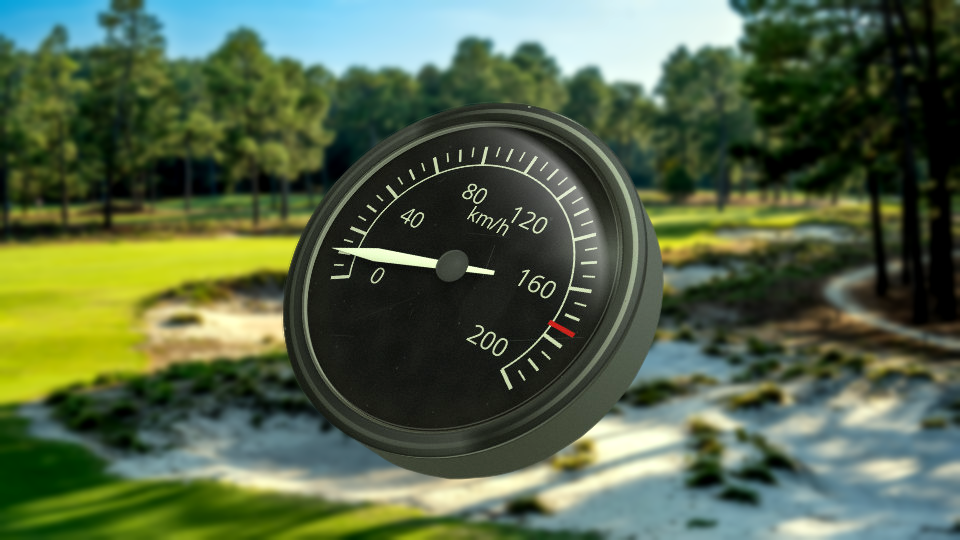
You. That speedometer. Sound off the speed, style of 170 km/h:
10 km/h
